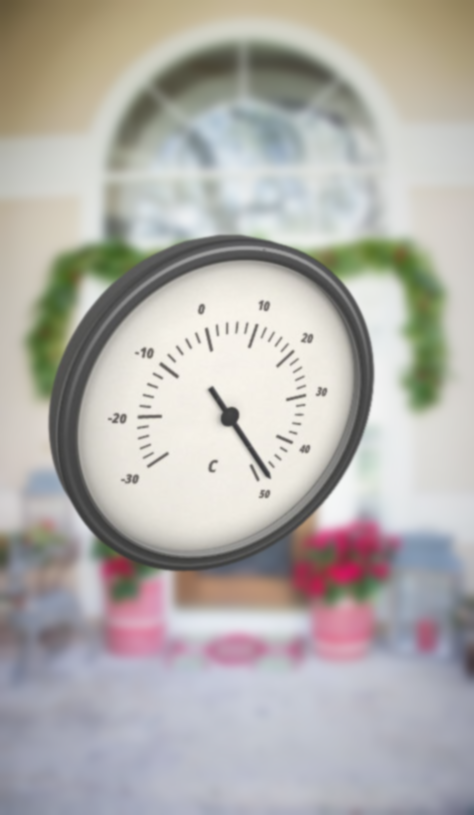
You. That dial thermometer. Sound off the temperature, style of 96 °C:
48 °C
